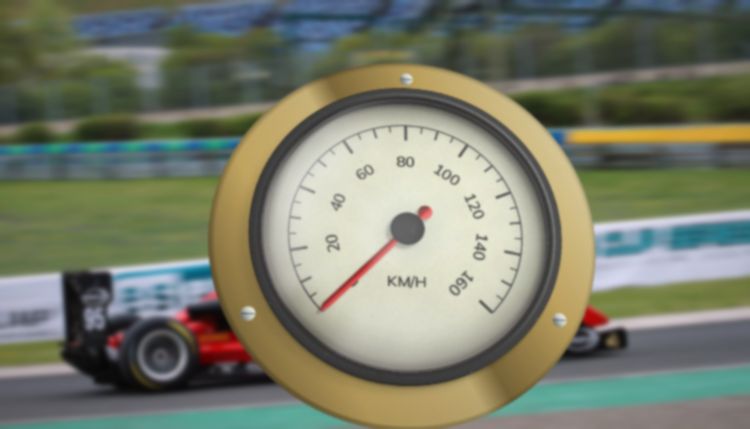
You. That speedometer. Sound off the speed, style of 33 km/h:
0 km/h
